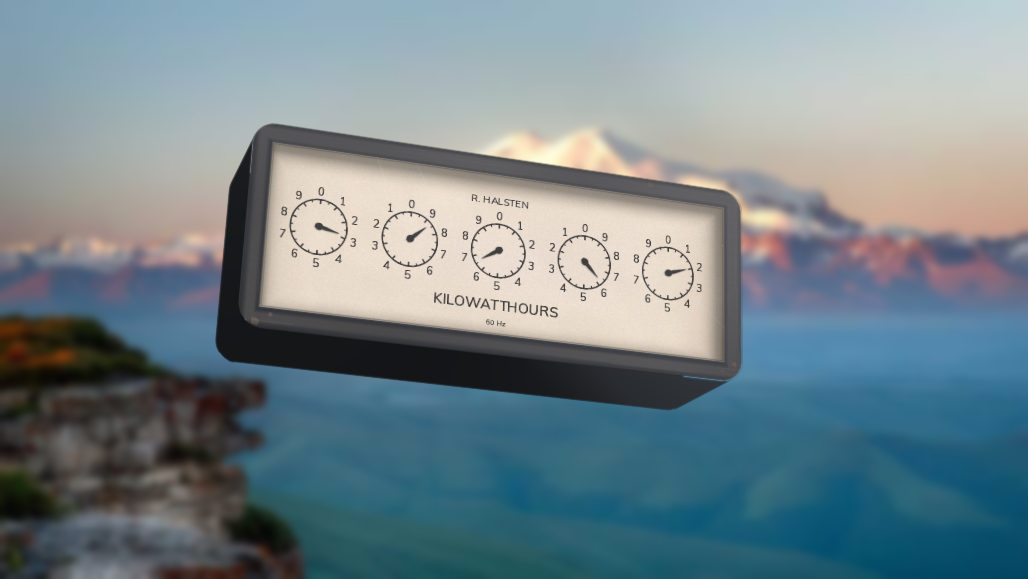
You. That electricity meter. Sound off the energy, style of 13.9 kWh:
28662 kWh
